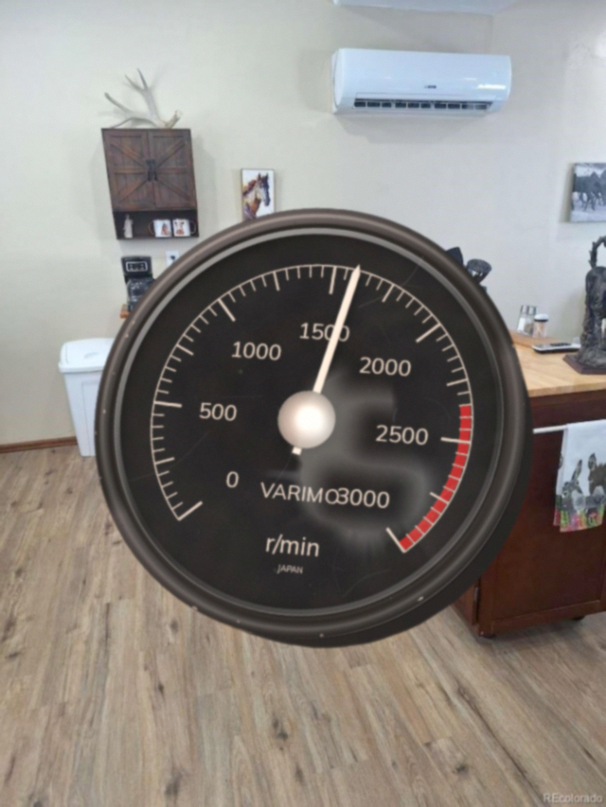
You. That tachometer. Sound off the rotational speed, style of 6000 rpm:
1600 rpm
